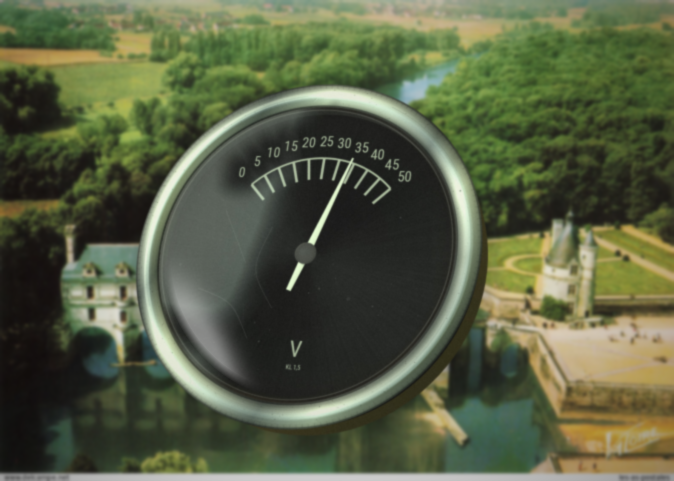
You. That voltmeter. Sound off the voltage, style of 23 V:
35 V
